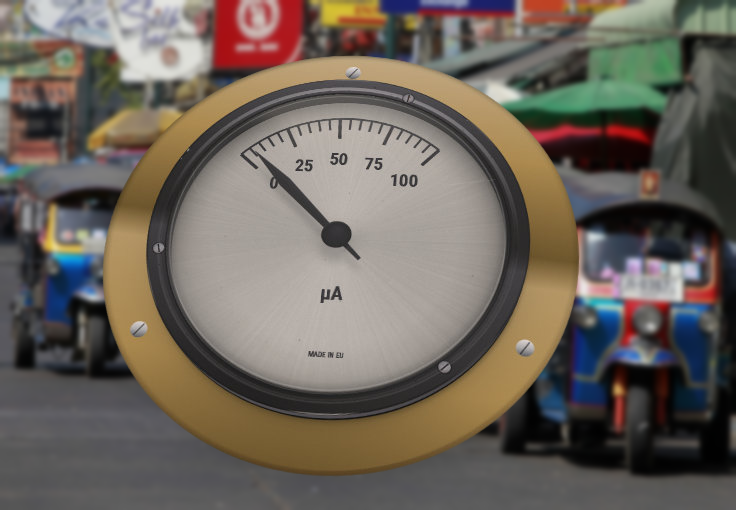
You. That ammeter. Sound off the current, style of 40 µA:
5 µA
